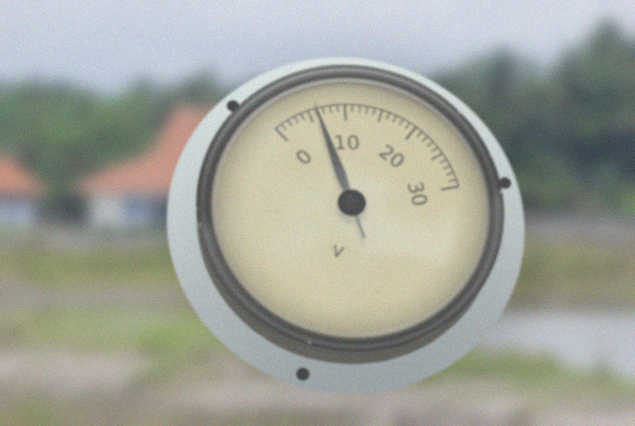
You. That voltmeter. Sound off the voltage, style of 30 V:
6 V
